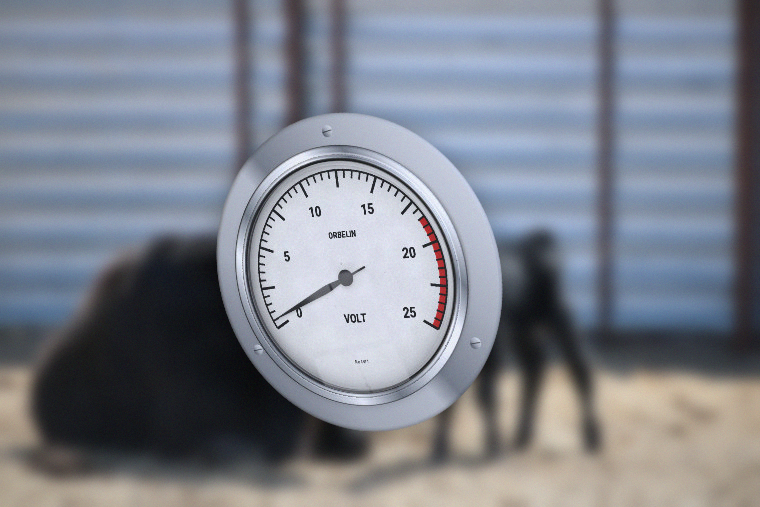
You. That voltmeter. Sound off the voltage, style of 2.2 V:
0.5 V
